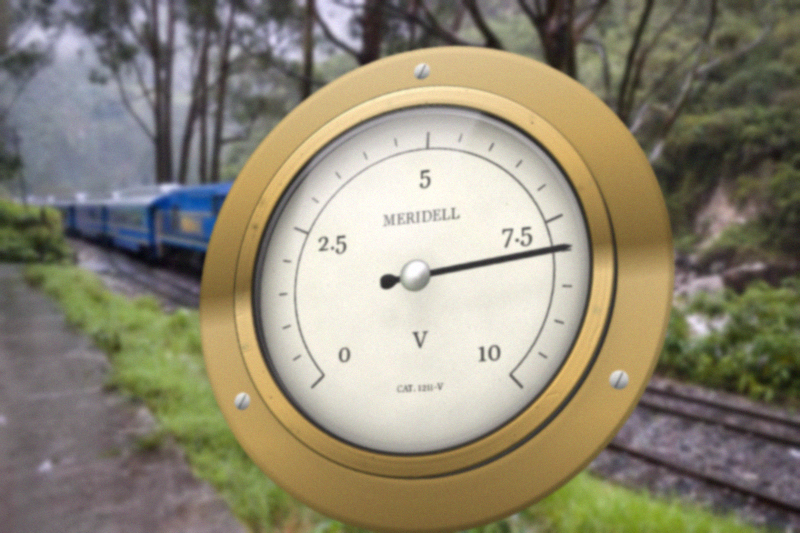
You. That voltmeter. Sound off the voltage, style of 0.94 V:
8 V
